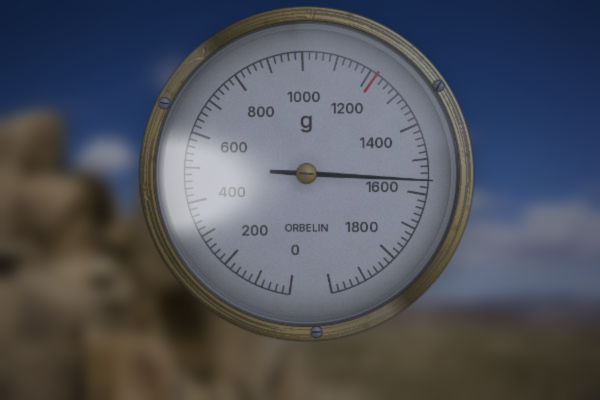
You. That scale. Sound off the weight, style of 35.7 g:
1560 g
